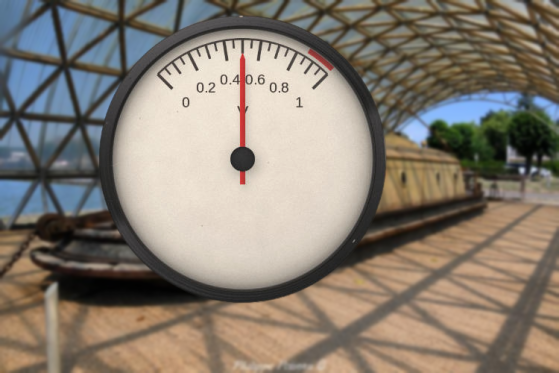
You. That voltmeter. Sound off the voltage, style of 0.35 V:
0.5 V
